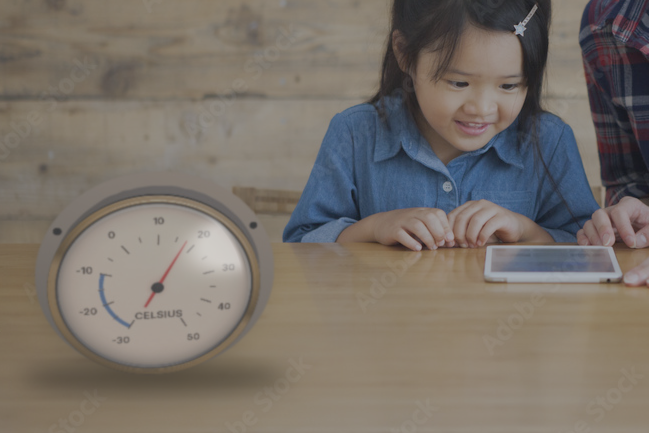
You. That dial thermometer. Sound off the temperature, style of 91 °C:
17.5 °C
